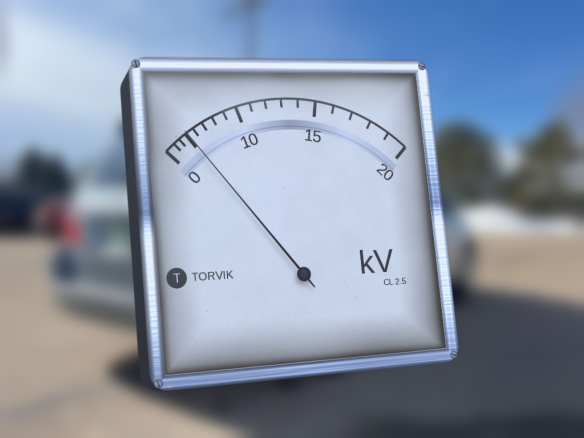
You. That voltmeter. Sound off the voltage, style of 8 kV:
5 kV
